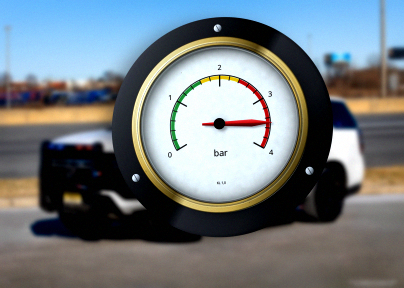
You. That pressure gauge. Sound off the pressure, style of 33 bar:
3.5 bar
